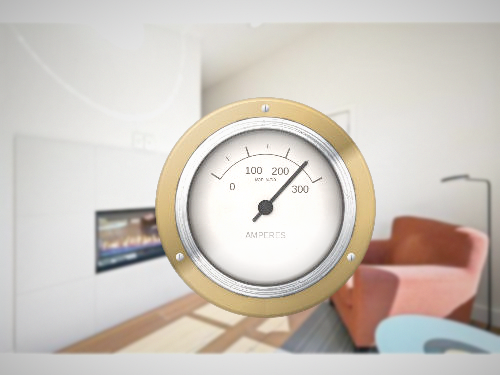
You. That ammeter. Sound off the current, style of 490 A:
250 A
